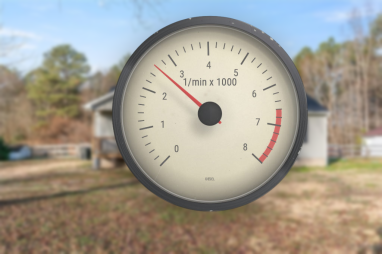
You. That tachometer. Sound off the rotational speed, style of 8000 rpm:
2600 rpm
